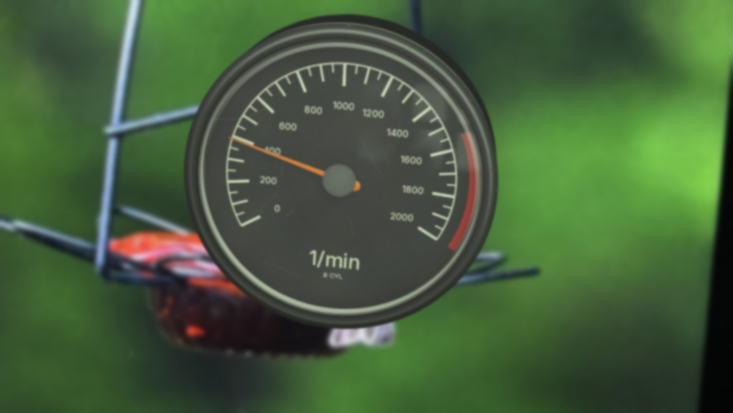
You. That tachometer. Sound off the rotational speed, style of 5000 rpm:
400 rpm
